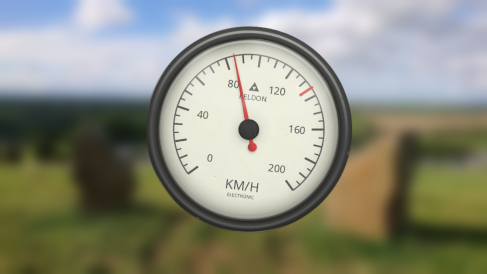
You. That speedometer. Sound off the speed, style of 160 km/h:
85 km/h
